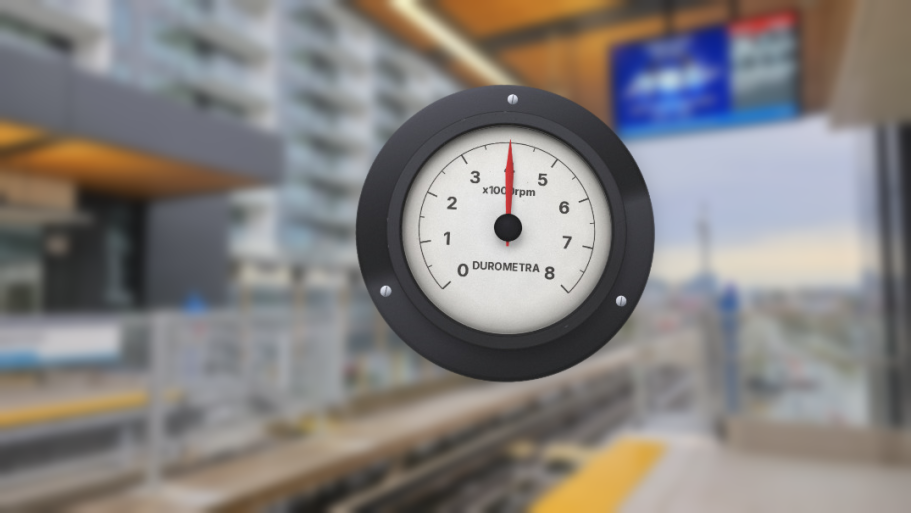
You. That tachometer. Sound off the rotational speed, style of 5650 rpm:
4000 rpm
